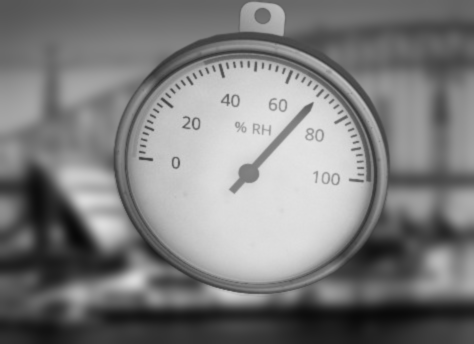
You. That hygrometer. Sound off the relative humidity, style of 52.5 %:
70 %
